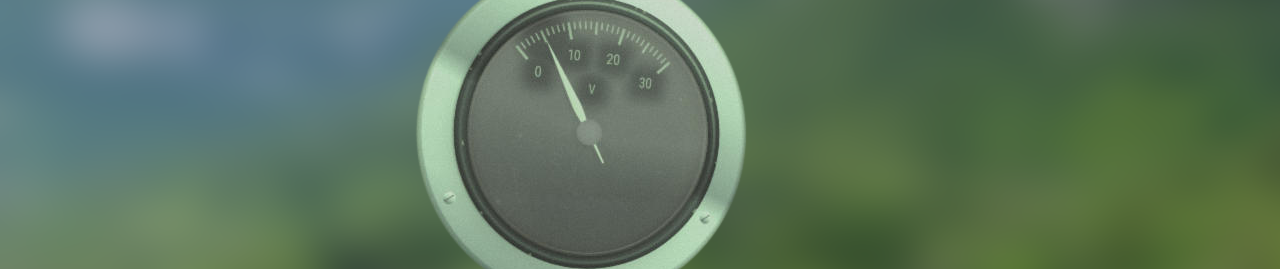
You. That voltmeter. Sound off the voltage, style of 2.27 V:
5 V
